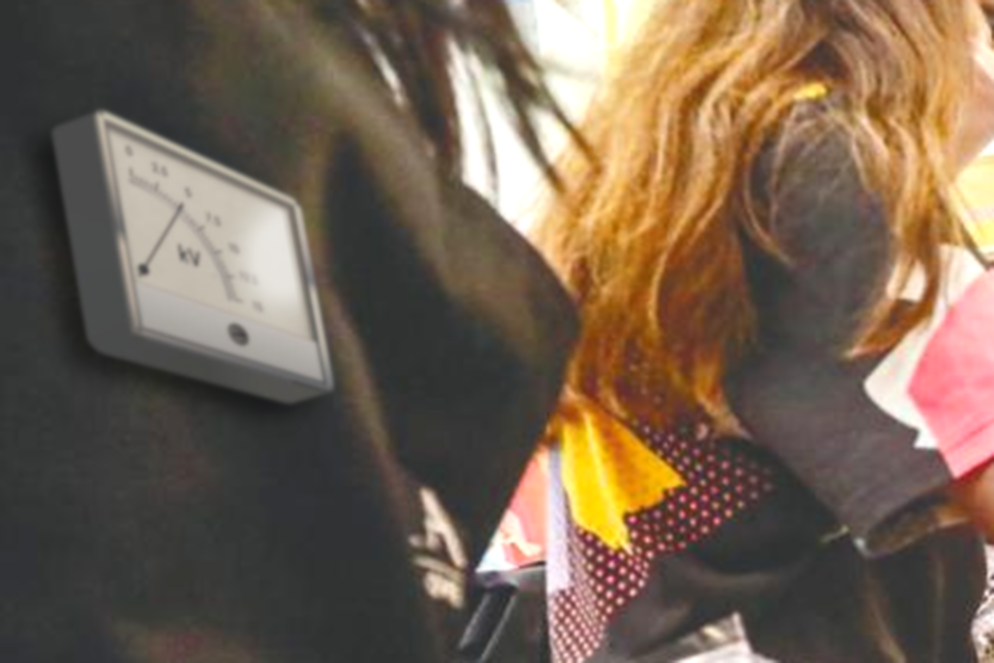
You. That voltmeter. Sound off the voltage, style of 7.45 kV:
5 kV
